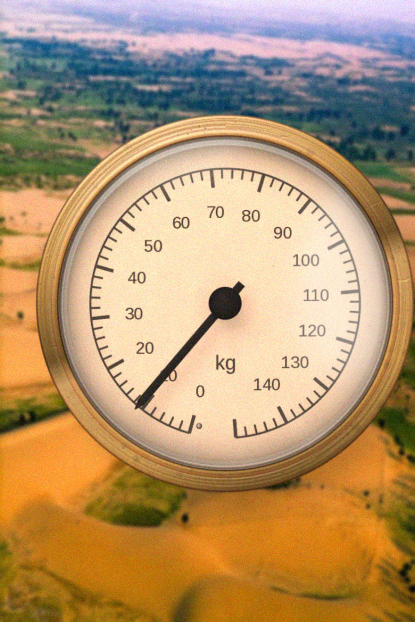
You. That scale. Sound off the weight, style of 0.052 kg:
11 kg
